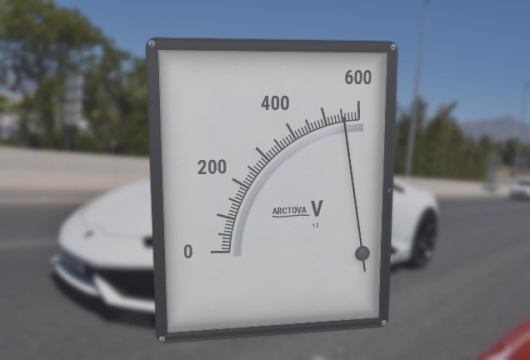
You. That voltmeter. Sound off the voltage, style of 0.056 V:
550 V
